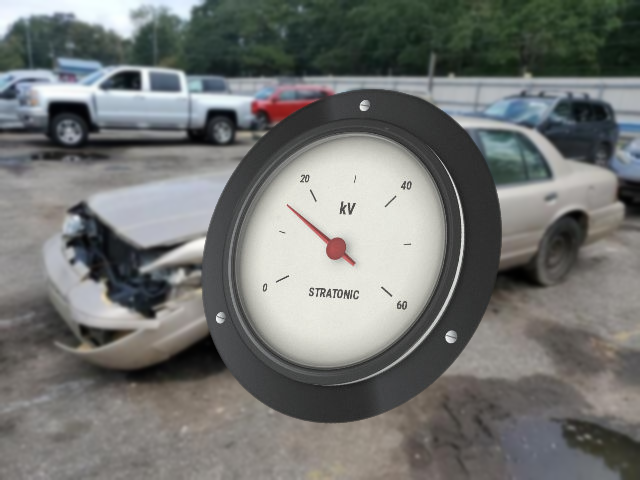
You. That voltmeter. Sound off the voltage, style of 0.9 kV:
15 kV
